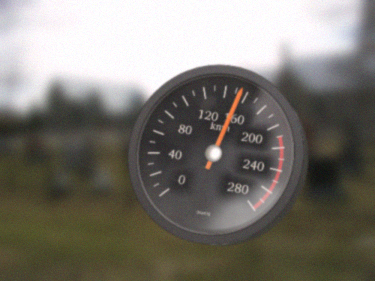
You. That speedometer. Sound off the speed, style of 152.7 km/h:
155 km/h
